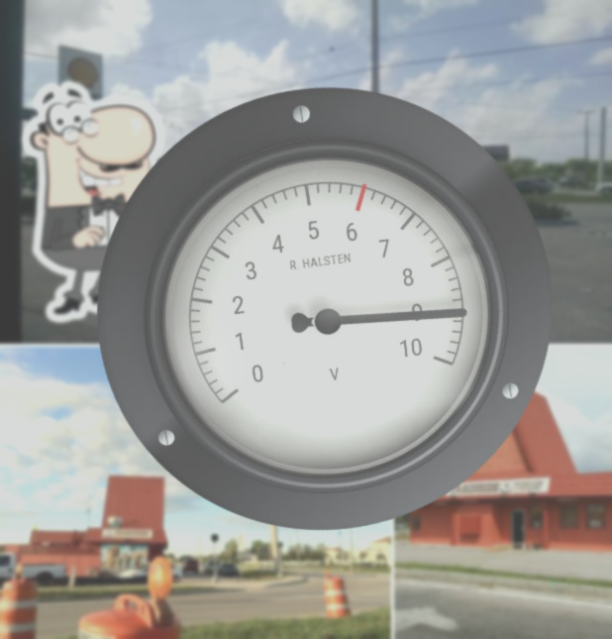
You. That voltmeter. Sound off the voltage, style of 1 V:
9 V
